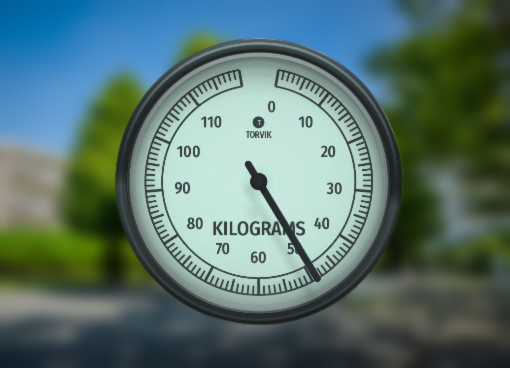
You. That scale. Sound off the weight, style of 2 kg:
49 kg
